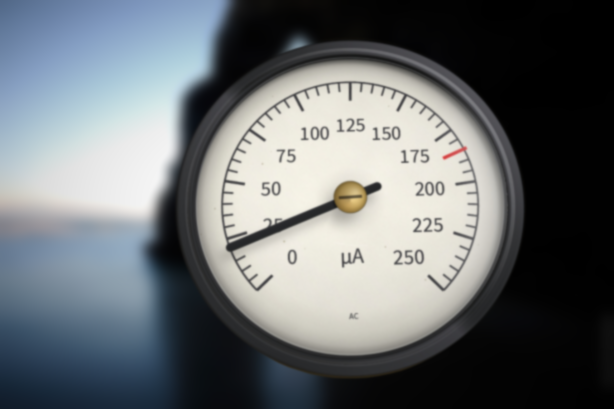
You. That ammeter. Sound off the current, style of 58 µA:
20 µA
